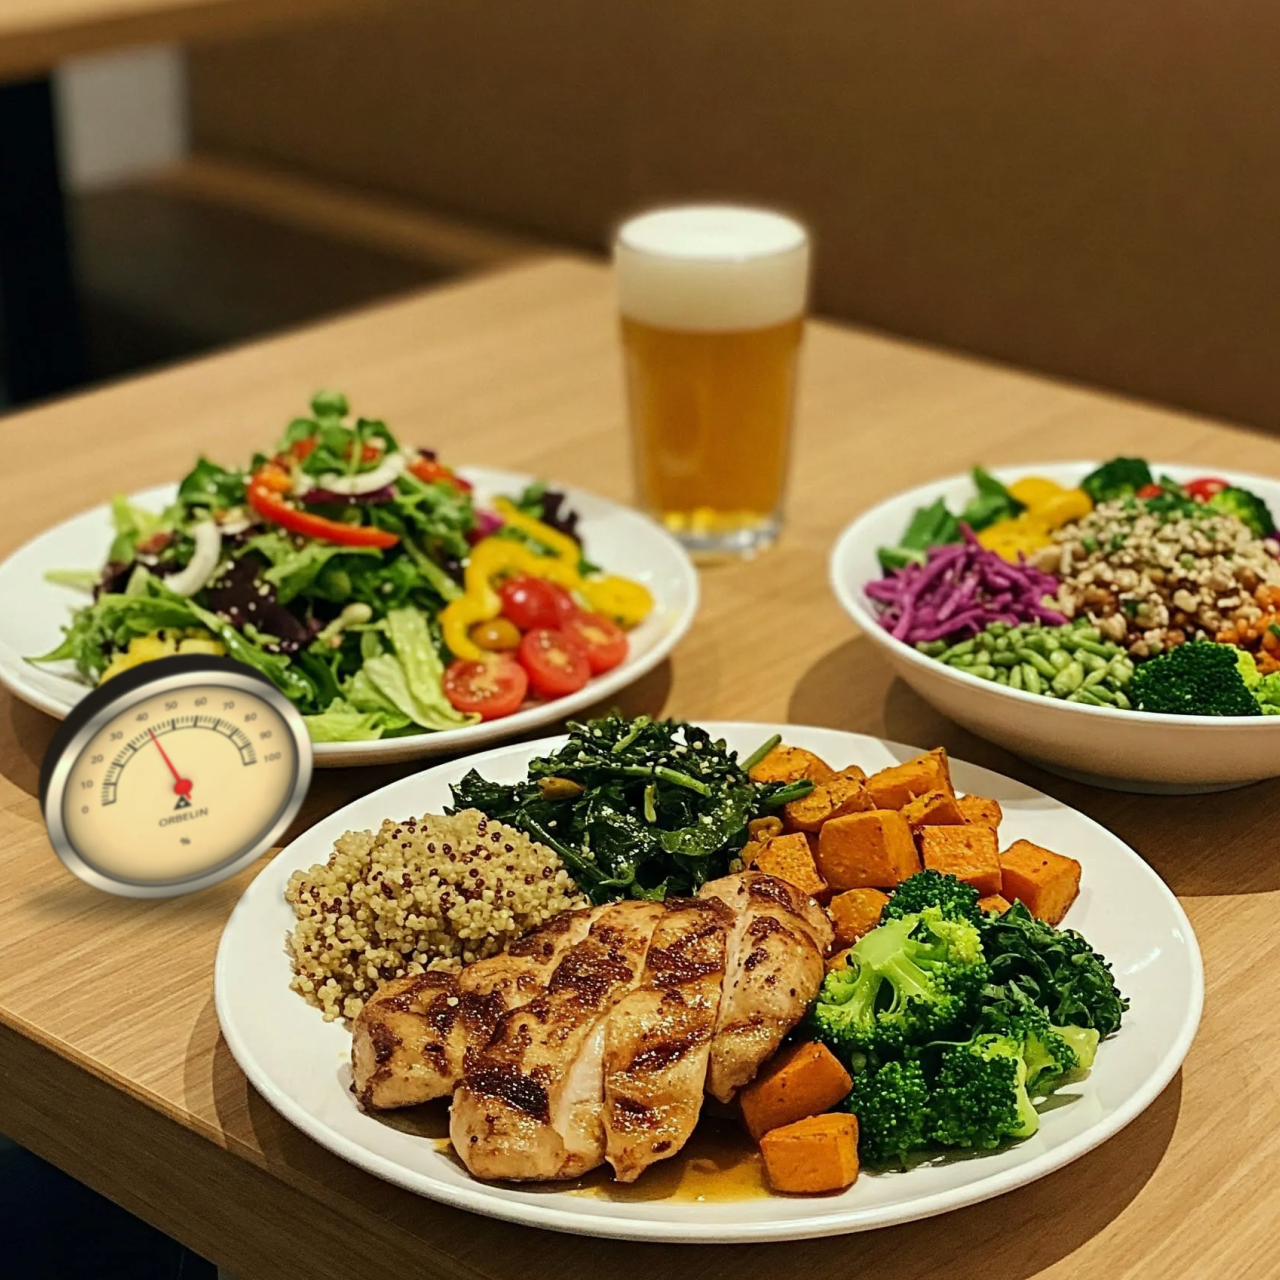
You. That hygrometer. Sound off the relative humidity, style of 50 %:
40 %
